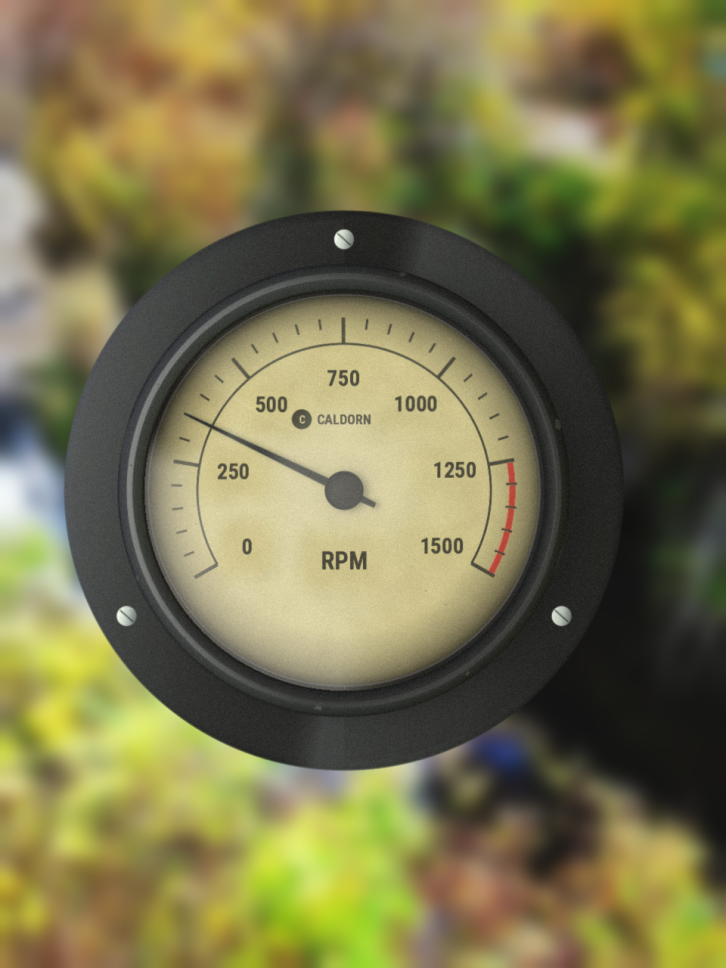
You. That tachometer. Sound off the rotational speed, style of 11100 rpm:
350 rpm
